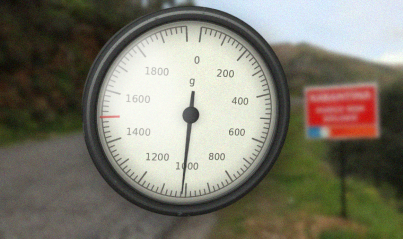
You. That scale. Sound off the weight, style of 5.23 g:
1020 g
